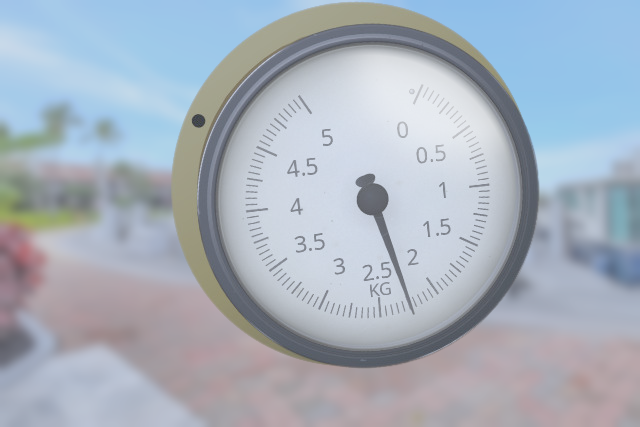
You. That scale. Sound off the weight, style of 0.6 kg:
2.25 kg
